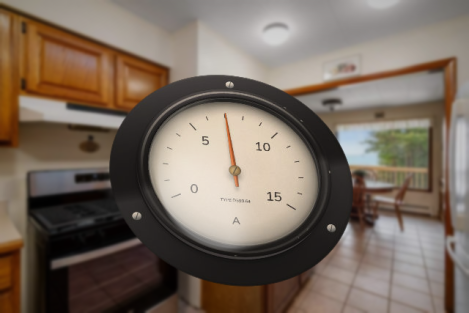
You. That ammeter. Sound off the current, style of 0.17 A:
7 A
